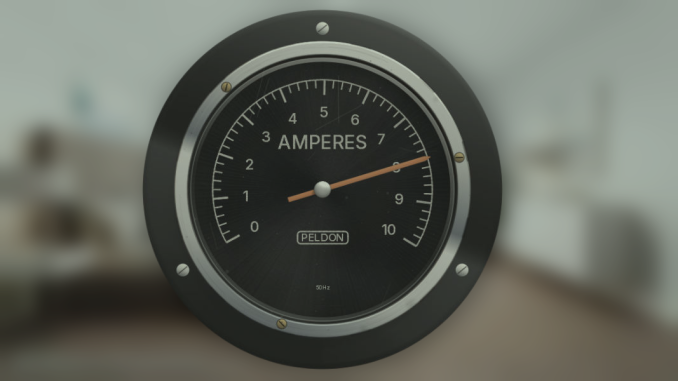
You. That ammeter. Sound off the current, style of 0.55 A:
8 A
